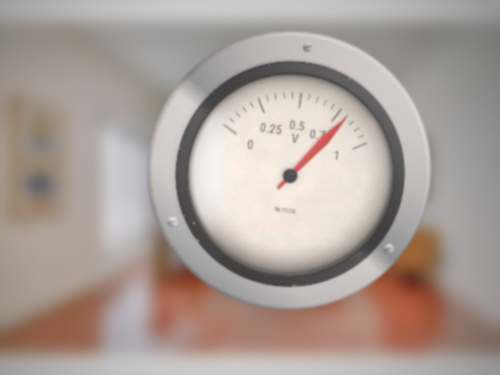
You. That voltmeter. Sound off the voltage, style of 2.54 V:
0.8 V
